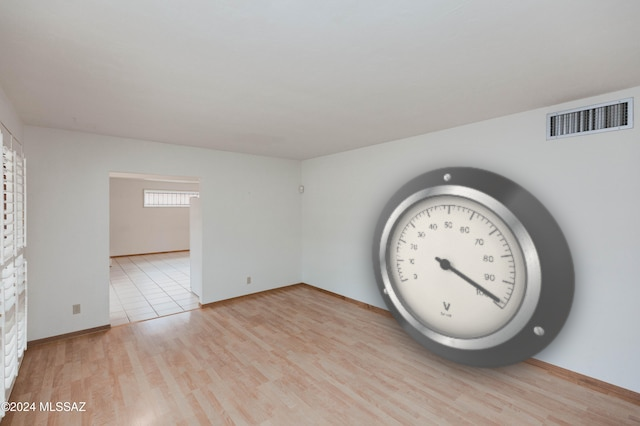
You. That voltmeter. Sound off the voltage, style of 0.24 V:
98 V
